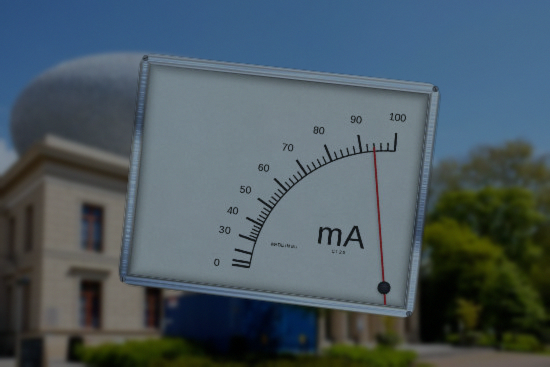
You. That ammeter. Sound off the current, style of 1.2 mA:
94 mA
